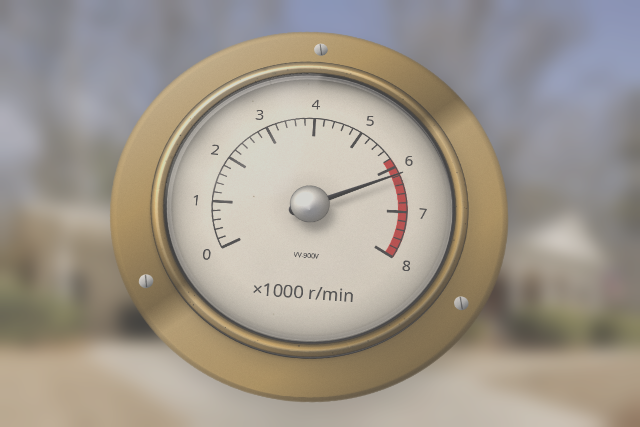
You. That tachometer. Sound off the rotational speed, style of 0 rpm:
6200 rpm
